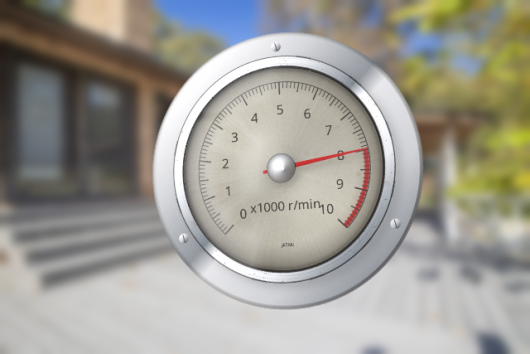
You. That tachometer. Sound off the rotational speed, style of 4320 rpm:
8000 rpm
